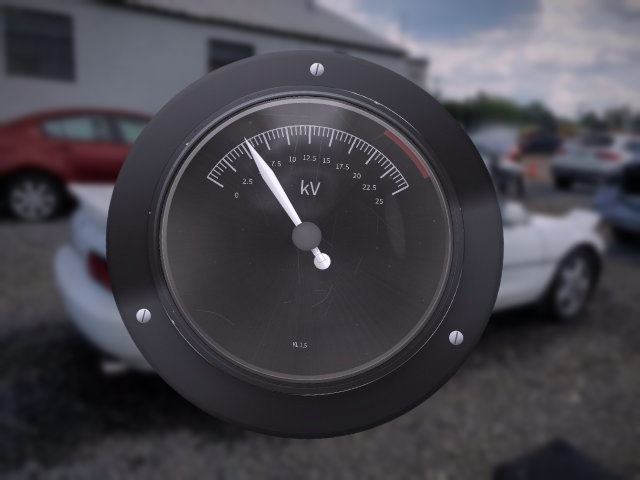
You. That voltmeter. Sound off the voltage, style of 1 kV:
5.5 kV
